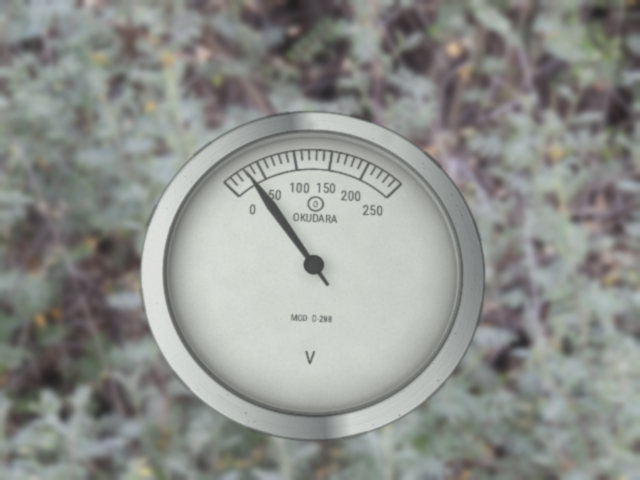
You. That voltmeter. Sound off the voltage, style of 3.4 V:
30 V
